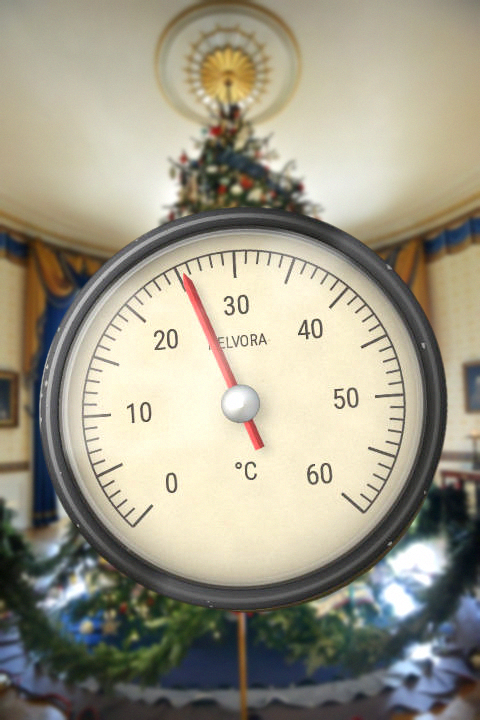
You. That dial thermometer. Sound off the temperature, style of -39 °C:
25.5 °C
